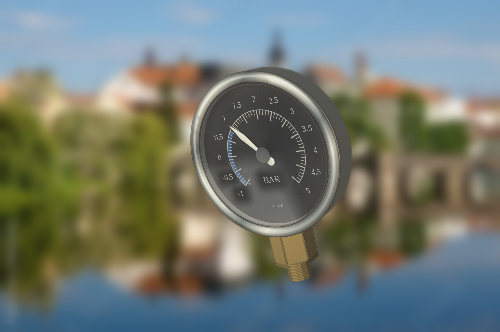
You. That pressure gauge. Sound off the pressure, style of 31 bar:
1 bar
